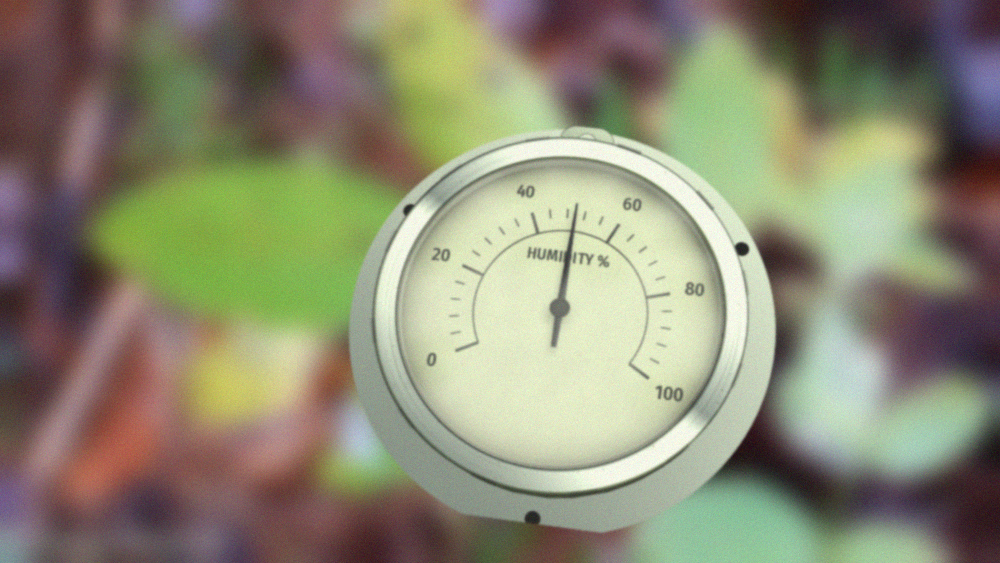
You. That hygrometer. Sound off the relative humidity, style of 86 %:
50 %
